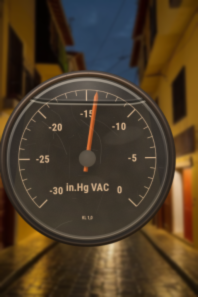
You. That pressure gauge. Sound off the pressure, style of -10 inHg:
-14 inHg
